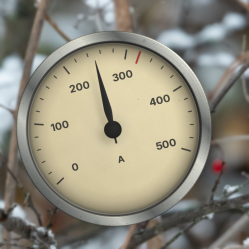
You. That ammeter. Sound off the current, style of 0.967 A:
250 A
